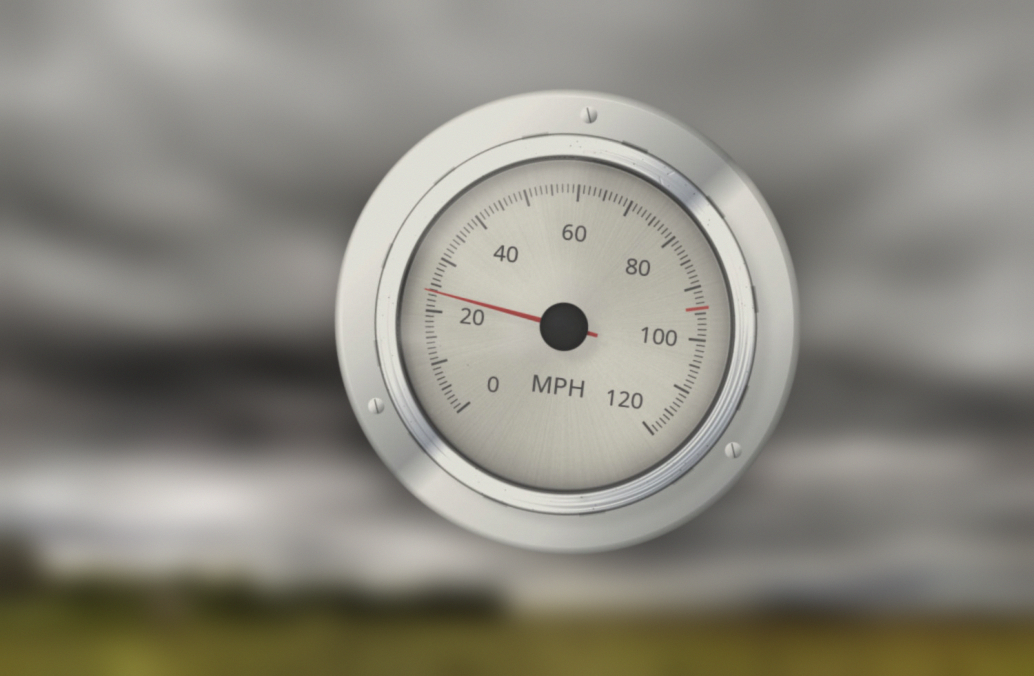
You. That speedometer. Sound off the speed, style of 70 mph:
24 mph
